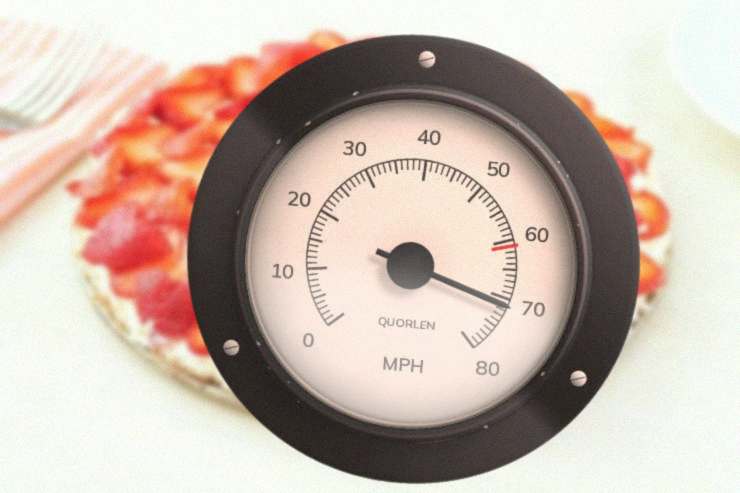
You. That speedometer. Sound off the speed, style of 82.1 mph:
71 mph
